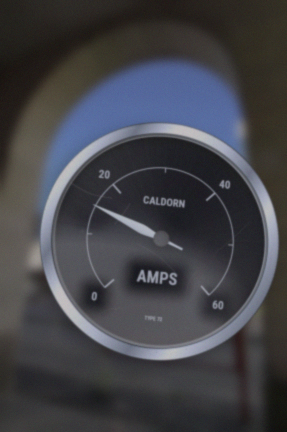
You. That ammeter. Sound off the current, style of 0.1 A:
15 A
